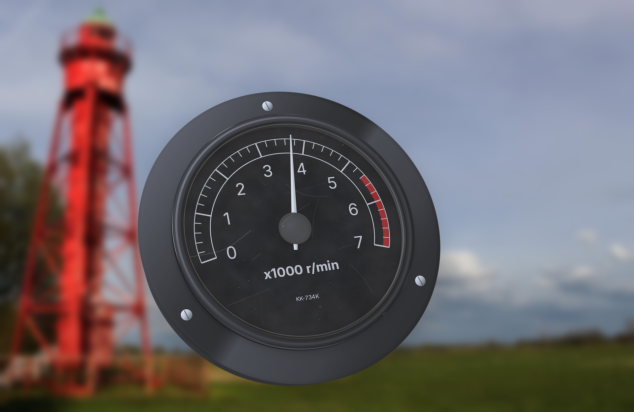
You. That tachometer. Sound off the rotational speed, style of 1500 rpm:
3700 rpm
